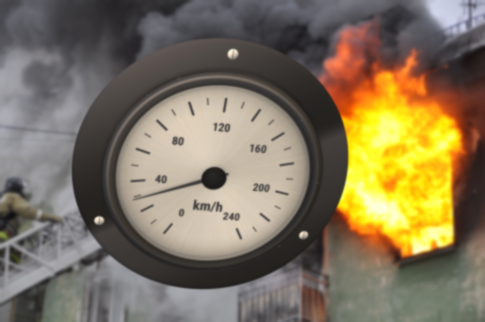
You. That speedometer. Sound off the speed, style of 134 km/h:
30 km/h
